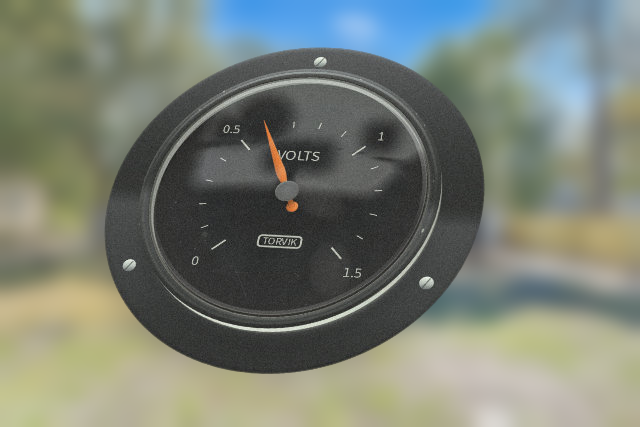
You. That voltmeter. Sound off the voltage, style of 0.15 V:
0.6 V
